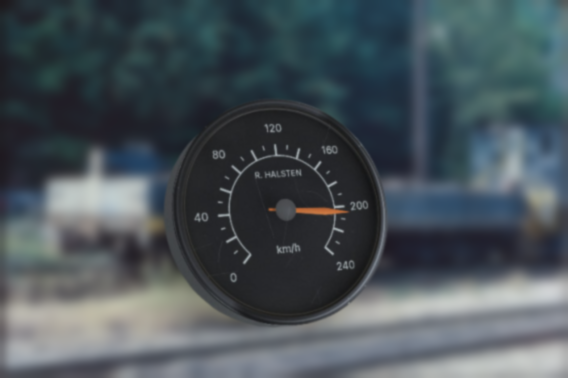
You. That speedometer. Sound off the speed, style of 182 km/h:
205 km/h
